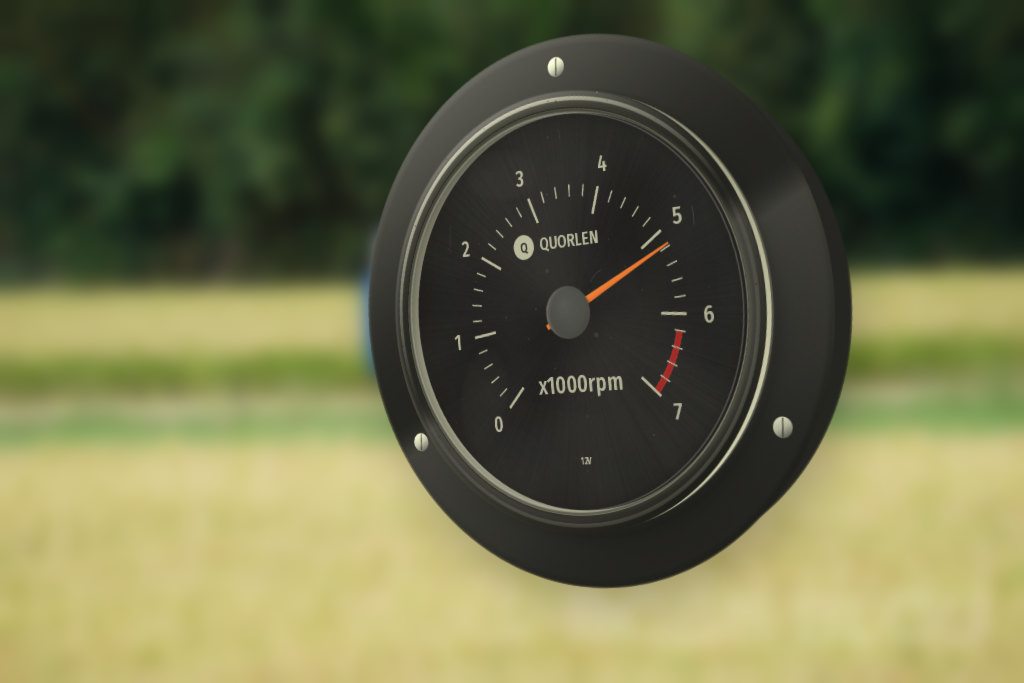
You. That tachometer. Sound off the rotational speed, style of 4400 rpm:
5200 rpm
